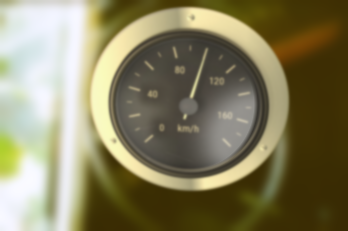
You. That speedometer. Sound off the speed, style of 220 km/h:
100 km/h
